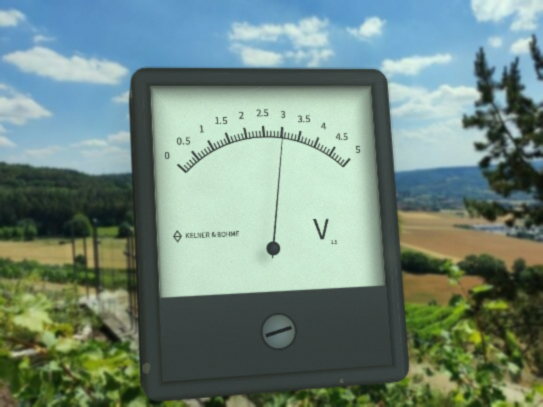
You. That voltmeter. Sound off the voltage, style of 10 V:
3 V
